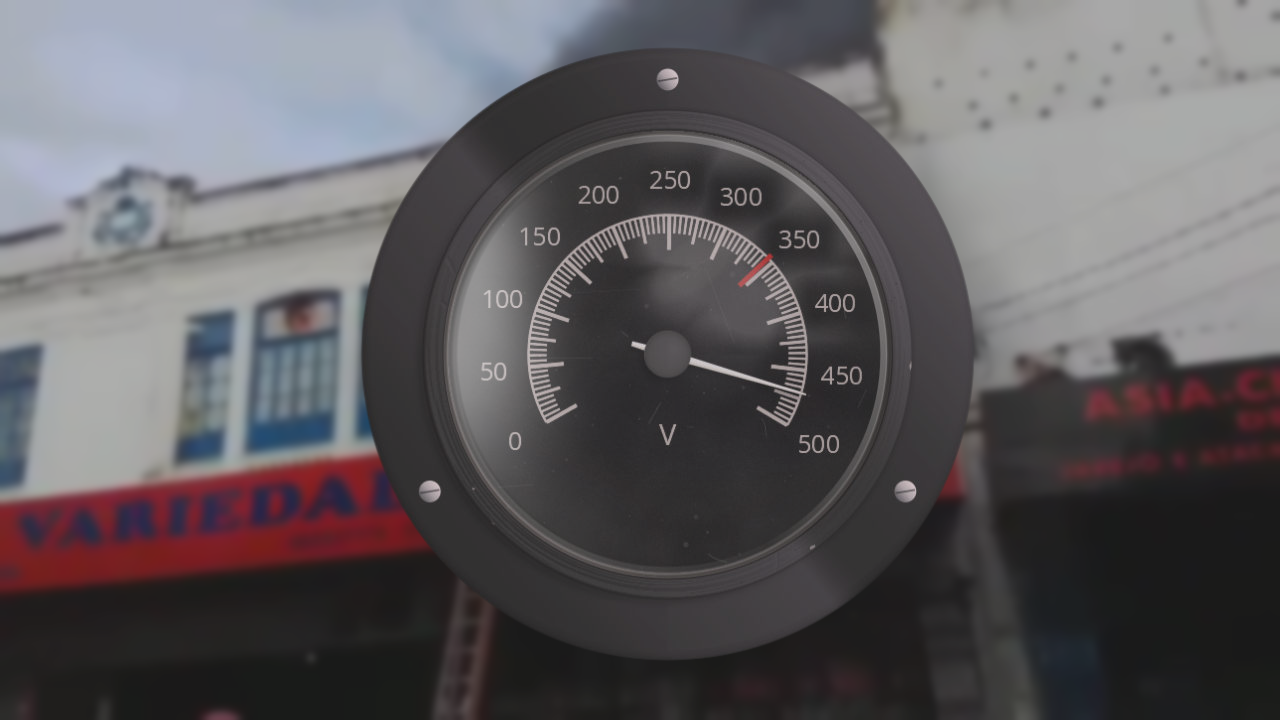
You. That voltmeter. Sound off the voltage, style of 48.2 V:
470 V
